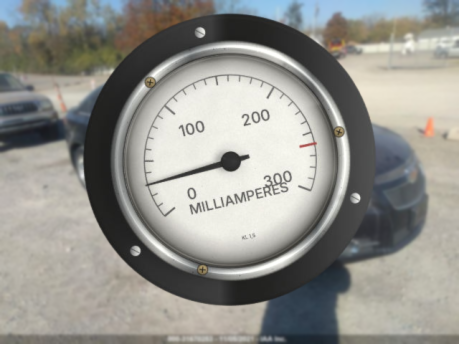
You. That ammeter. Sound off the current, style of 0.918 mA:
30 mA
